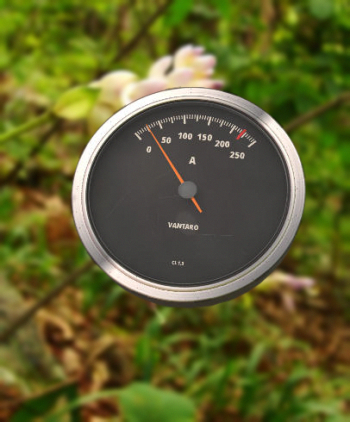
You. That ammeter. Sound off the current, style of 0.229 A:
25 A
